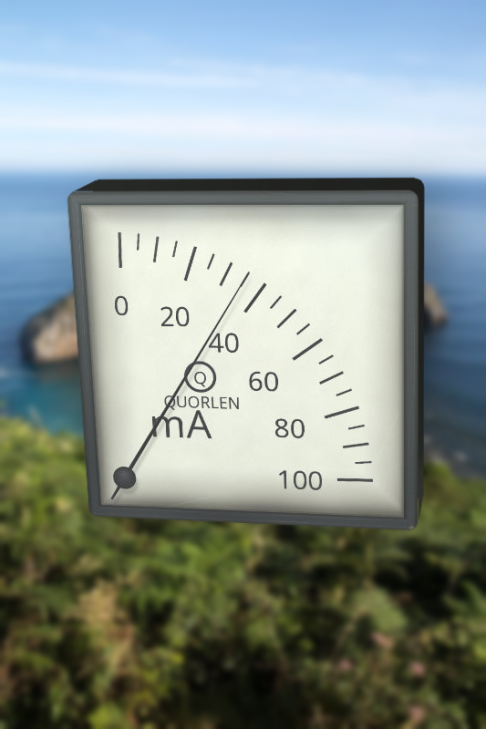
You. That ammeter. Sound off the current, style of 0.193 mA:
35 mA
